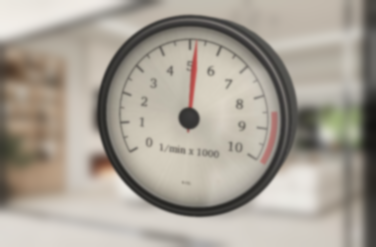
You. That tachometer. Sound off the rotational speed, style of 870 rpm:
5250 rpm
